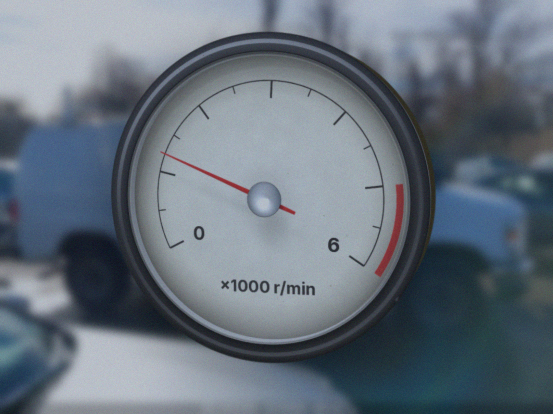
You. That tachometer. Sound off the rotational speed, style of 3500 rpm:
1250 rpm
